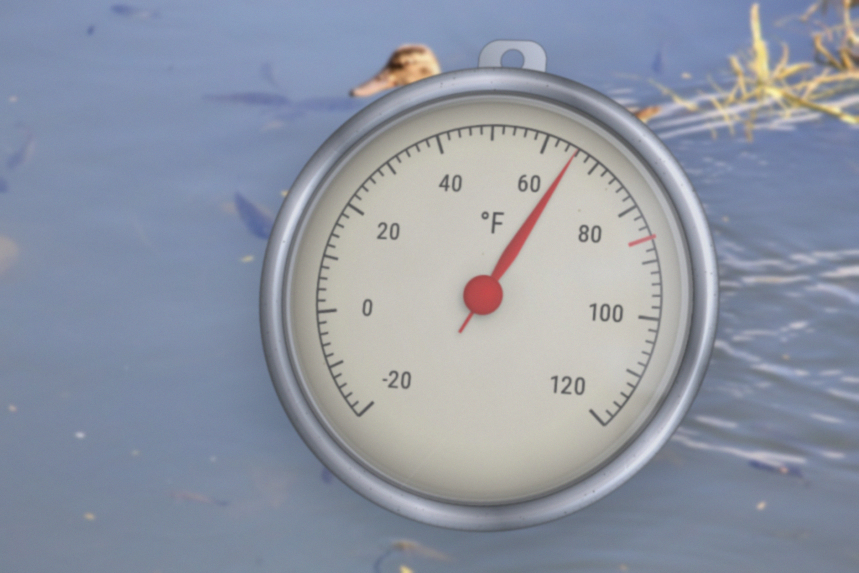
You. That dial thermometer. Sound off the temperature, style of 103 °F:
66 °F
